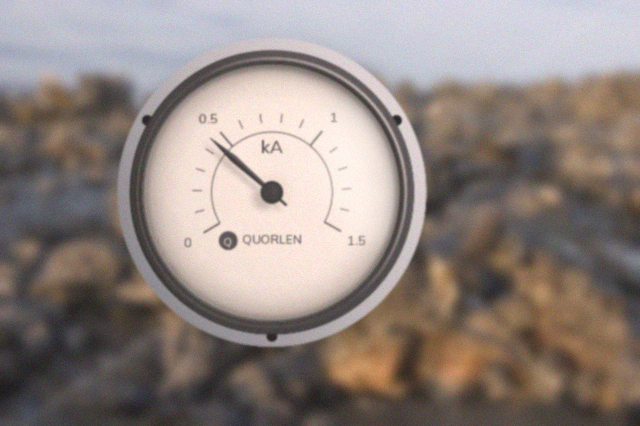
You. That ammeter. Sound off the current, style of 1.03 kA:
0.45 kA
